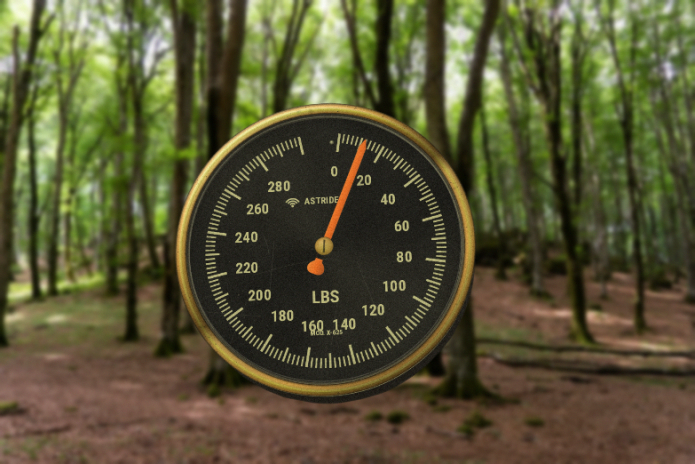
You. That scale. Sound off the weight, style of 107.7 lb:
12 lb
